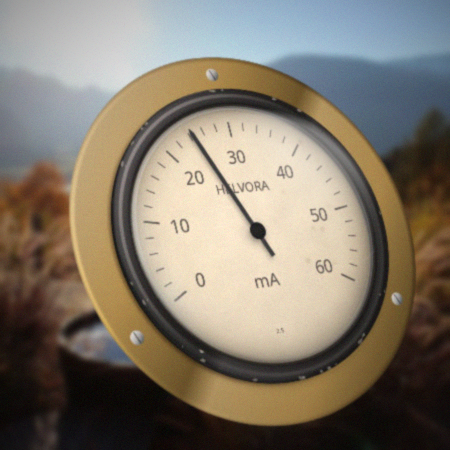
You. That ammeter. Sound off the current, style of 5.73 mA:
24 mA
